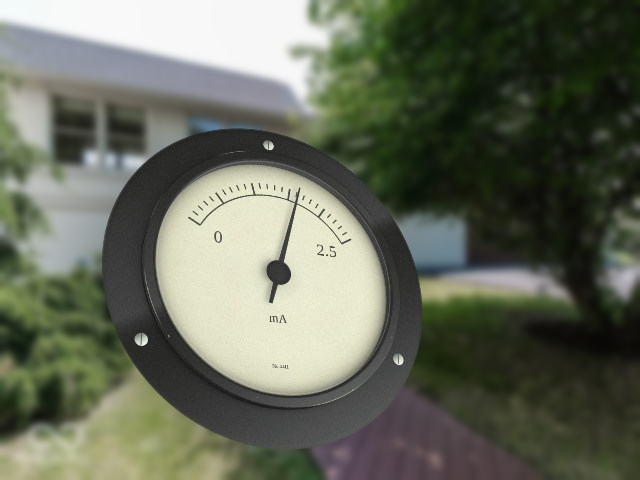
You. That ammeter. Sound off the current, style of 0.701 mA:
1.6 mA
